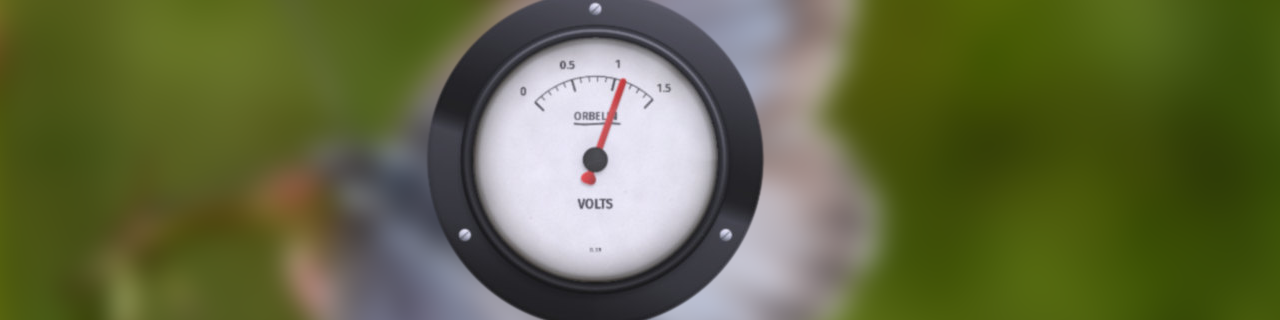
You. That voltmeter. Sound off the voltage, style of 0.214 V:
1.1 V
